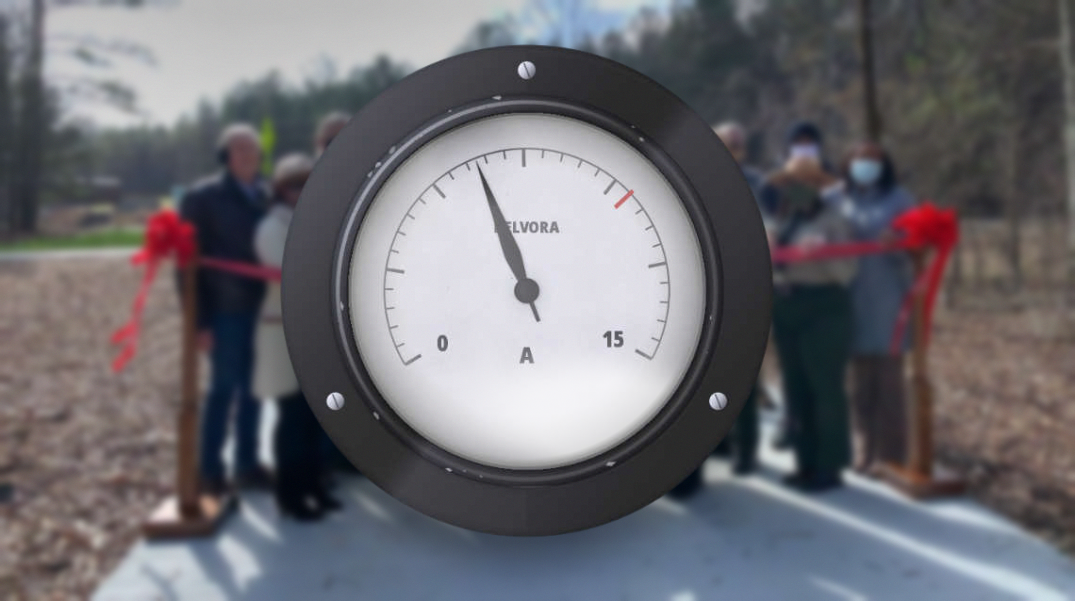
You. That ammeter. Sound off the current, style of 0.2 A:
6.25 A
